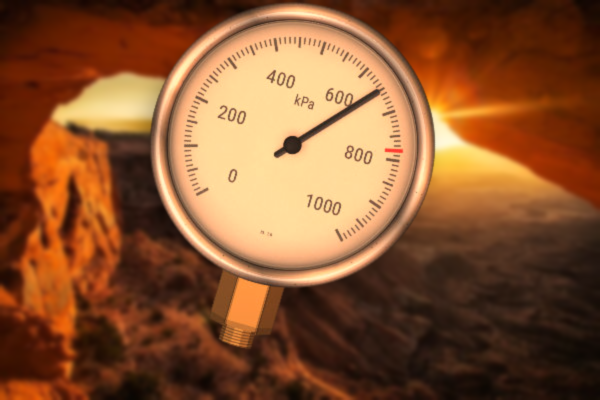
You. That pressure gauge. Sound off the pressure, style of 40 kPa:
650 kPa
